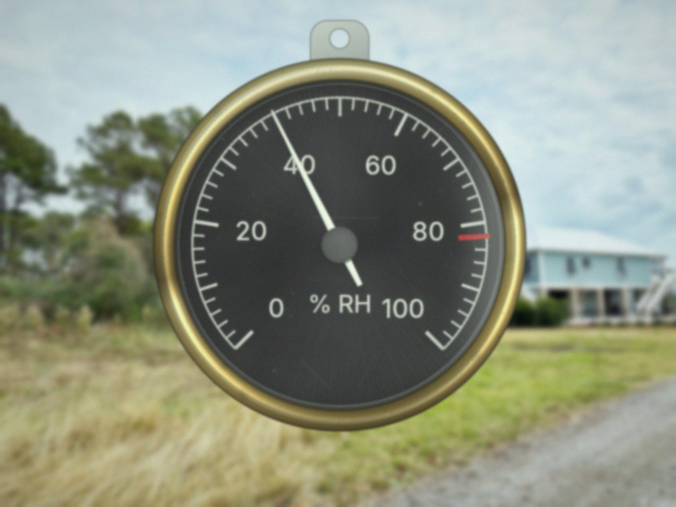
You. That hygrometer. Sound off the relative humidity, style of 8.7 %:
40 %
